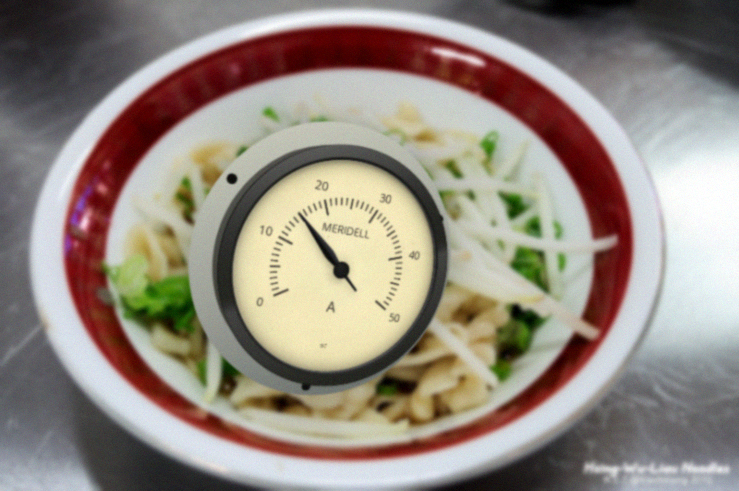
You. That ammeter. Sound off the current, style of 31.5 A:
15 A
